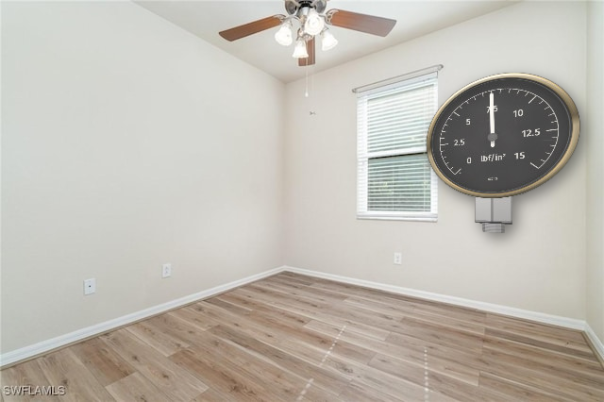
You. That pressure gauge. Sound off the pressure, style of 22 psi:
7.5 psi
